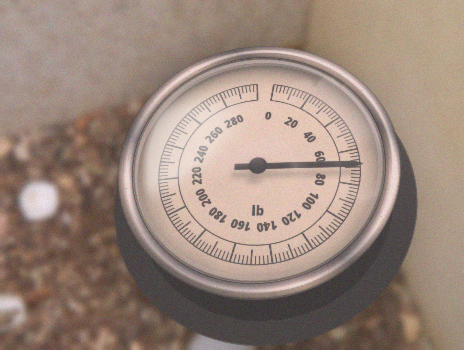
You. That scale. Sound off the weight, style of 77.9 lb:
70 lb
